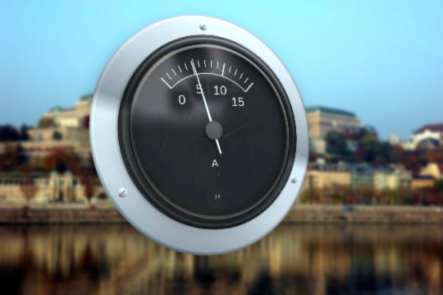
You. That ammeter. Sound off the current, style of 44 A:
5 A
